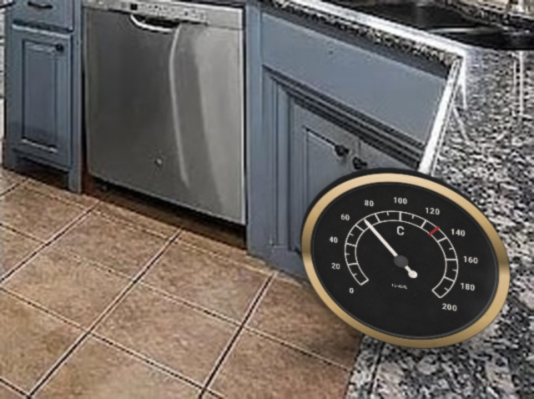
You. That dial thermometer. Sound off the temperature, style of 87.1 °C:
70 °C
